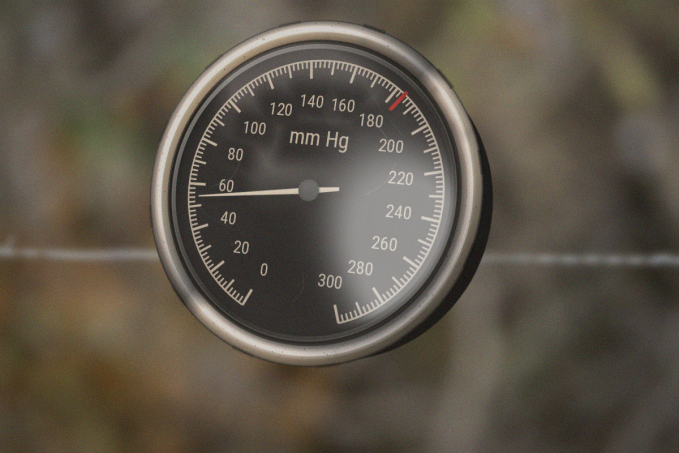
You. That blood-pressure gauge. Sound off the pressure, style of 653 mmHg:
54 mmHg
